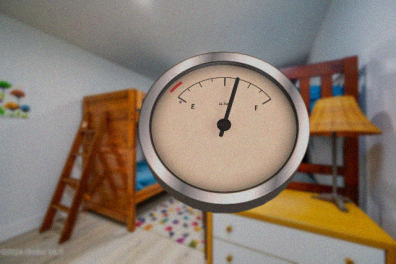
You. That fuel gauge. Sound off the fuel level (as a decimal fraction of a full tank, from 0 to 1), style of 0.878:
0.625
